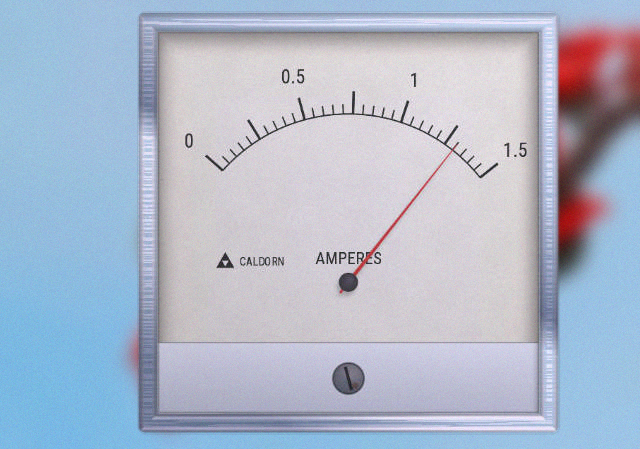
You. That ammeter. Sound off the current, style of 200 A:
1.3 A
